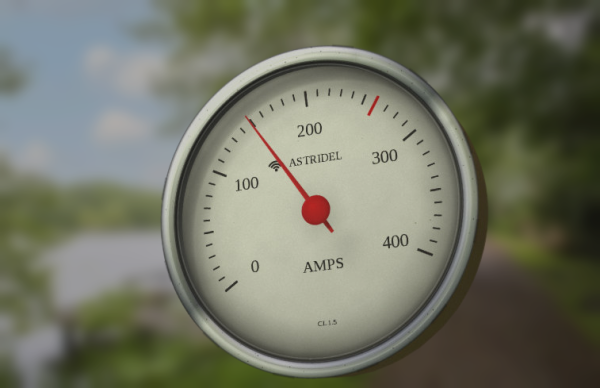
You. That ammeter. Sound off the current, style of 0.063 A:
150 A
